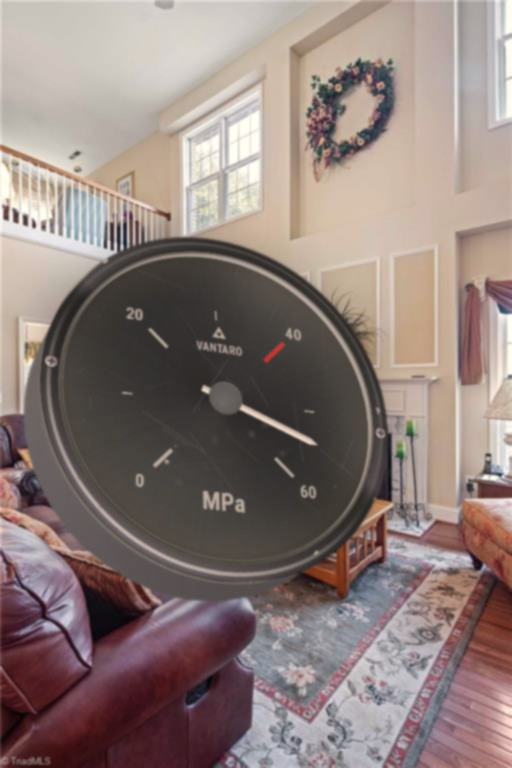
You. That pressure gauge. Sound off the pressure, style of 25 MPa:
55 MPa
